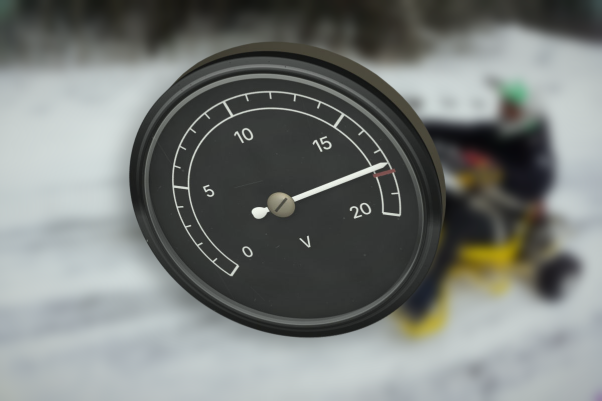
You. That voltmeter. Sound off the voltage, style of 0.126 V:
17.5 V
